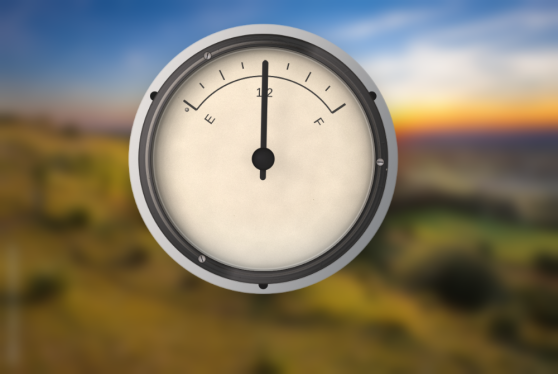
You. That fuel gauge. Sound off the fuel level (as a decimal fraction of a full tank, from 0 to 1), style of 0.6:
0.5
